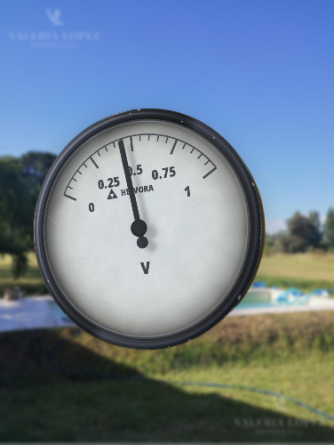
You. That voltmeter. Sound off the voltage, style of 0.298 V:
0.45 V
